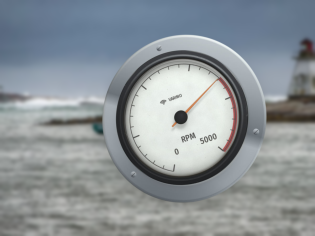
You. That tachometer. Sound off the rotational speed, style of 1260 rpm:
3600 rpm
